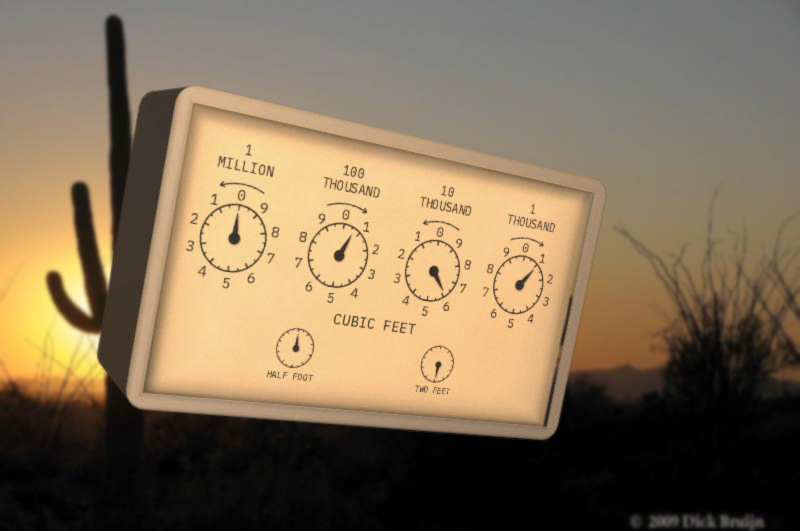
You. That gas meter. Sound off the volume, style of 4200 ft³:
6100 ft³
